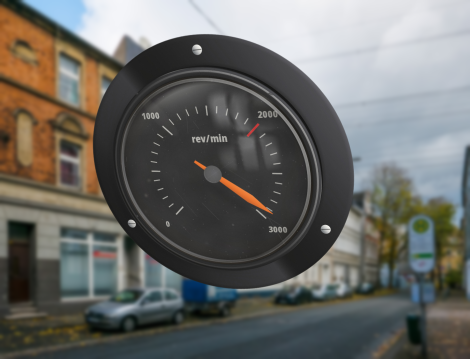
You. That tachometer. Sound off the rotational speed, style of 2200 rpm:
2900 rpm
